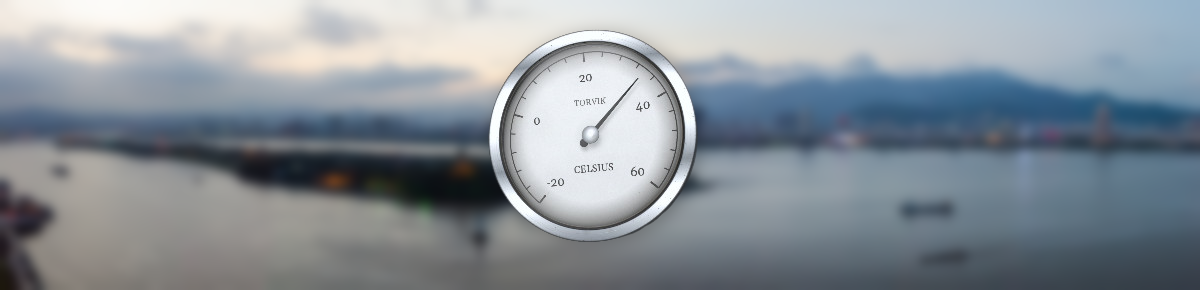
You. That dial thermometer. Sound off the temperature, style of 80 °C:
34 °C
